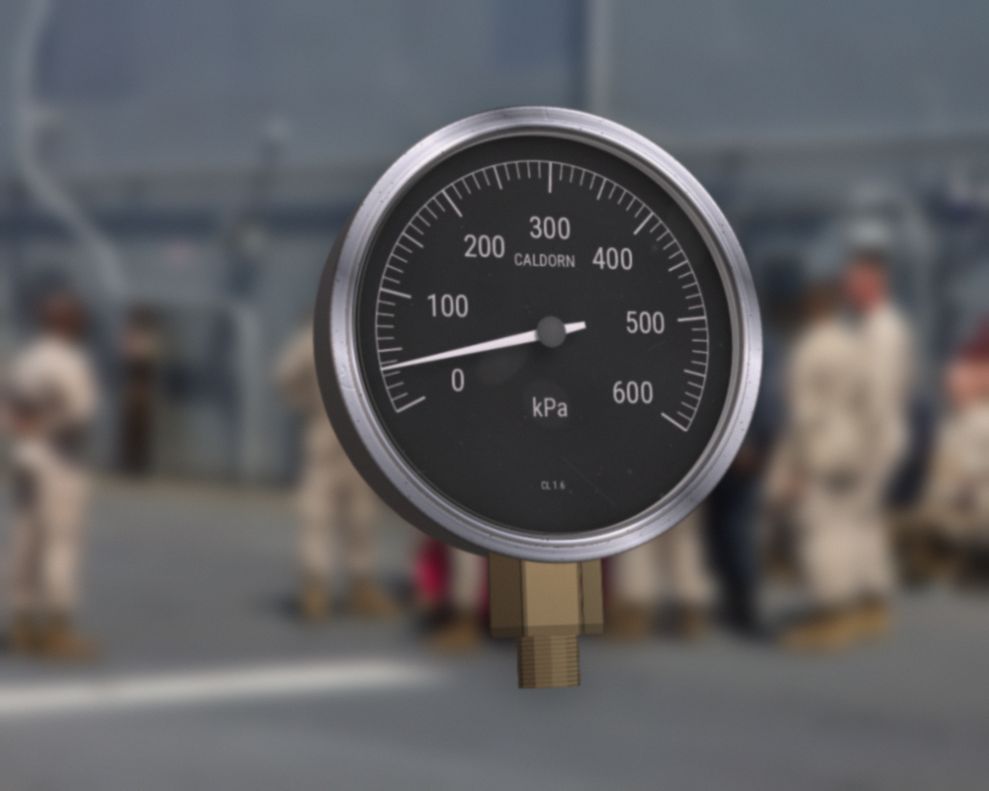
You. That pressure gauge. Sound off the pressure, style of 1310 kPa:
35 kPa
